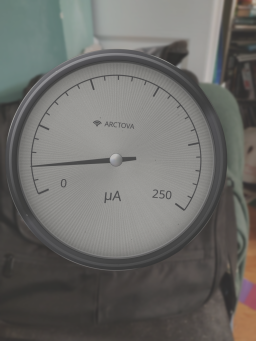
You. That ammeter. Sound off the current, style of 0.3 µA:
20 µA
